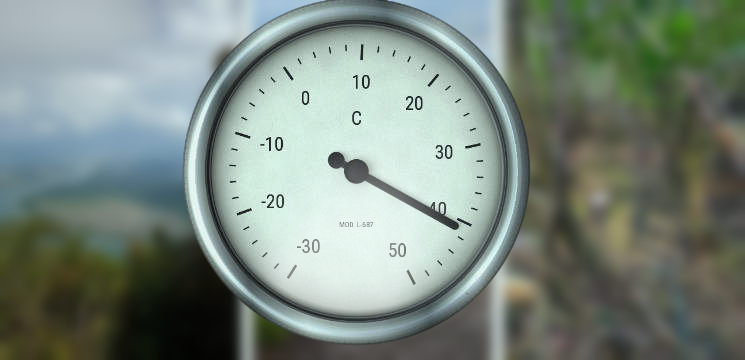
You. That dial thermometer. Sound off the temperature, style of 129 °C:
41 °C
